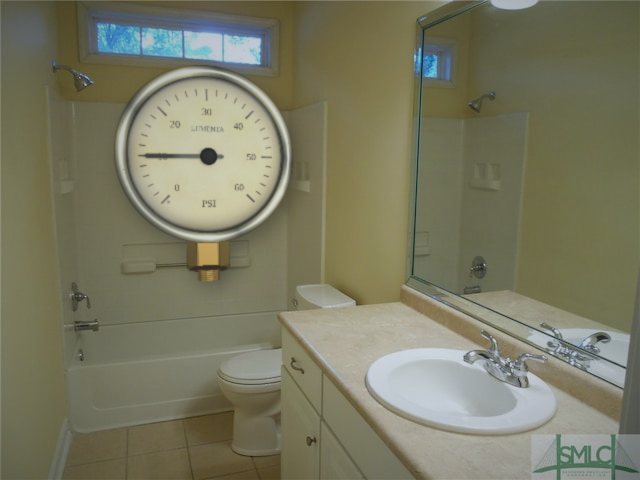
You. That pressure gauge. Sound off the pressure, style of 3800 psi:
10 psi
